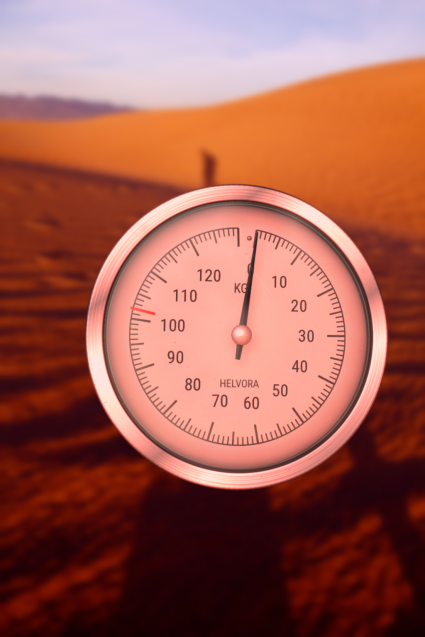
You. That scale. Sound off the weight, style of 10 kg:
0 kg
